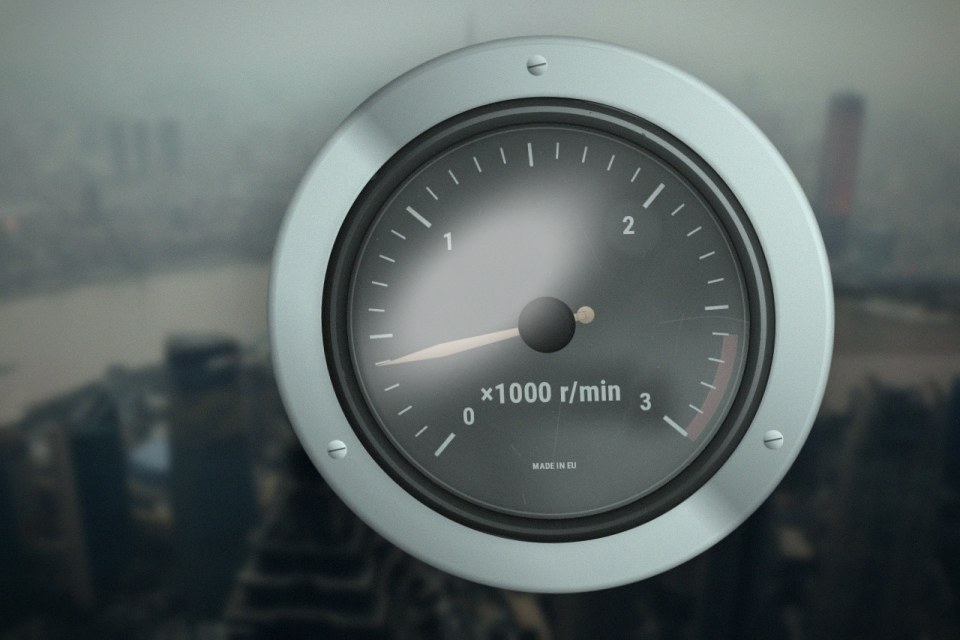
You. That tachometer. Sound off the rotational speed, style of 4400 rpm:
400 rpm
